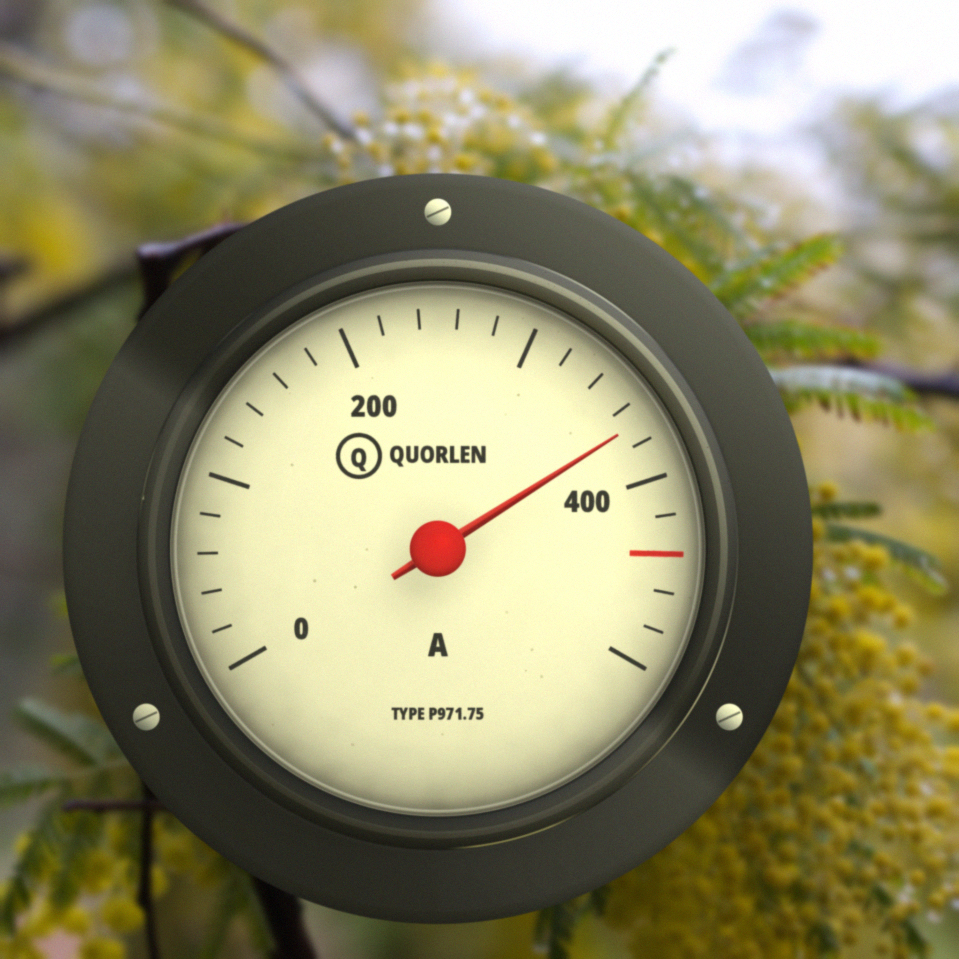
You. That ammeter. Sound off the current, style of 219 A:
370 A
